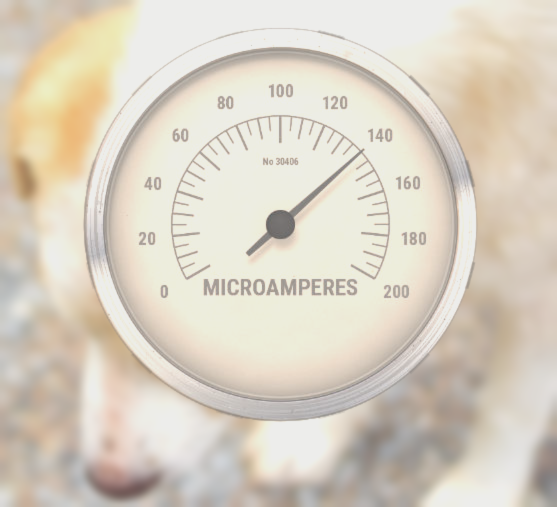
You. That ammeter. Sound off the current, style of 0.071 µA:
140 µA
